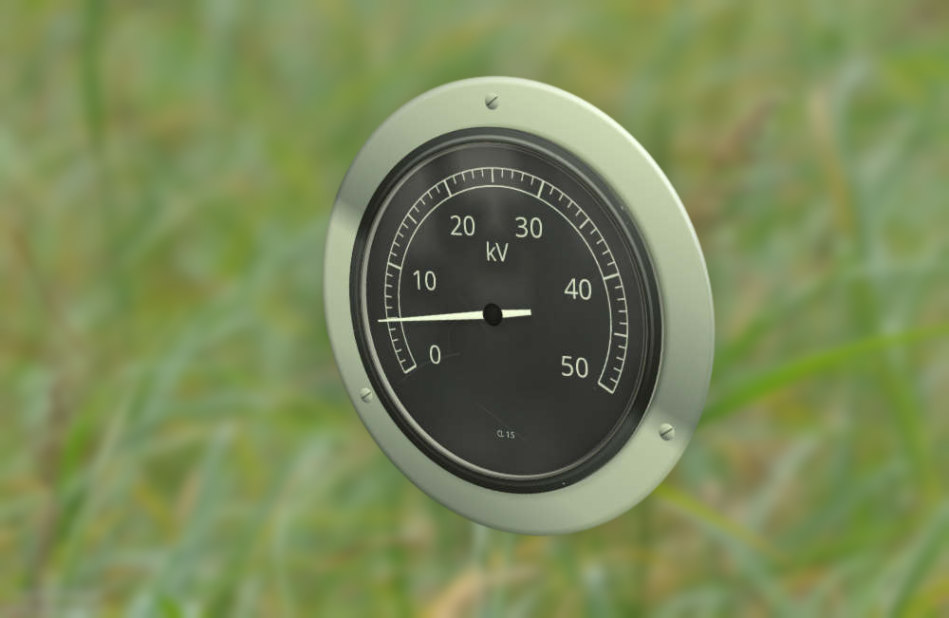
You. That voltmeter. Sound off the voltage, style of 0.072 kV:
5 kV
